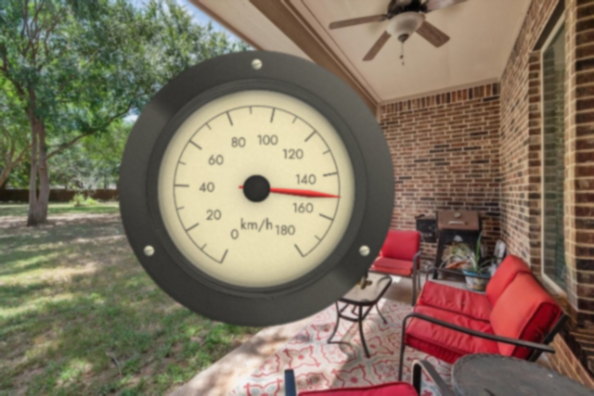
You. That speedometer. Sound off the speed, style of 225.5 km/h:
150 km/h
